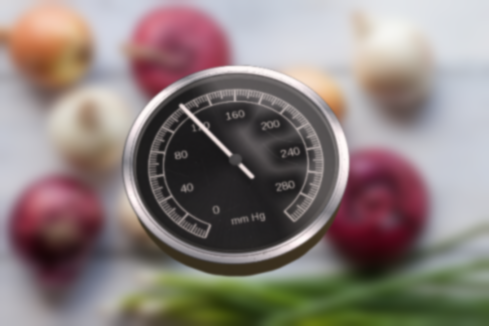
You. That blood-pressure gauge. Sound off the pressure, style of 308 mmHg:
120 mmHg
